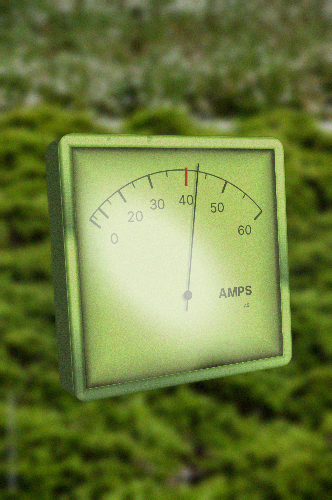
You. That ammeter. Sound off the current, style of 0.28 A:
42.5 A
